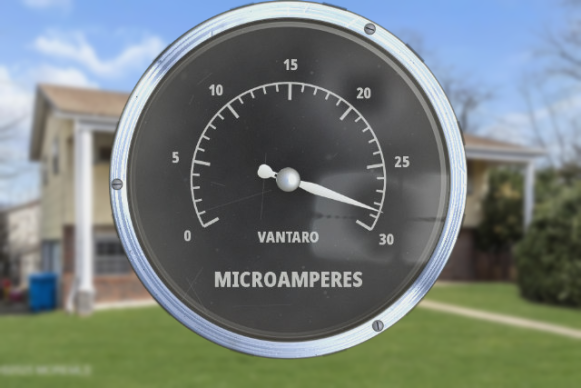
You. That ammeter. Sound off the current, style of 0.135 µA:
28.5 µA
